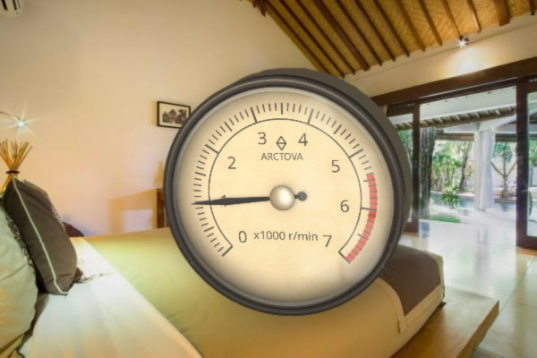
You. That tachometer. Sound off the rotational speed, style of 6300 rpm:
1000 rpm
